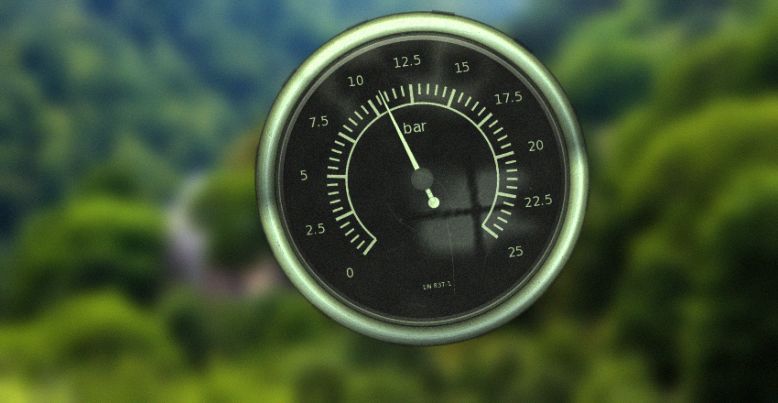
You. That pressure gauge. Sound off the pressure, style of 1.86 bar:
10.75 bar
